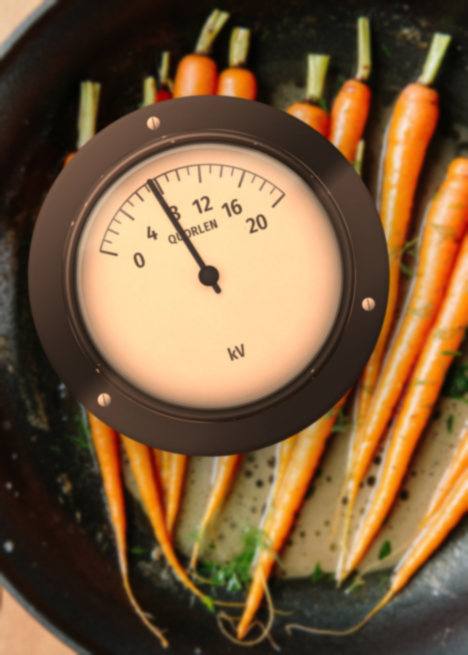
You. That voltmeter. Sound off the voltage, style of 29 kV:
7.5 kV
